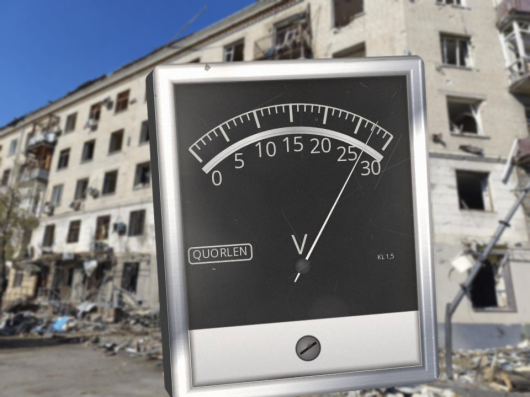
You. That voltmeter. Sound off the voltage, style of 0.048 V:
27 V
